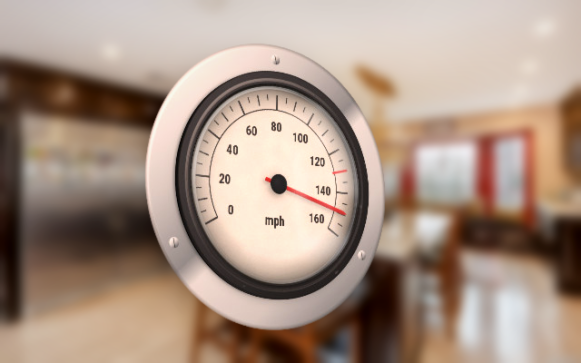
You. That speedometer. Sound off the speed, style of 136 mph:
150 mph
